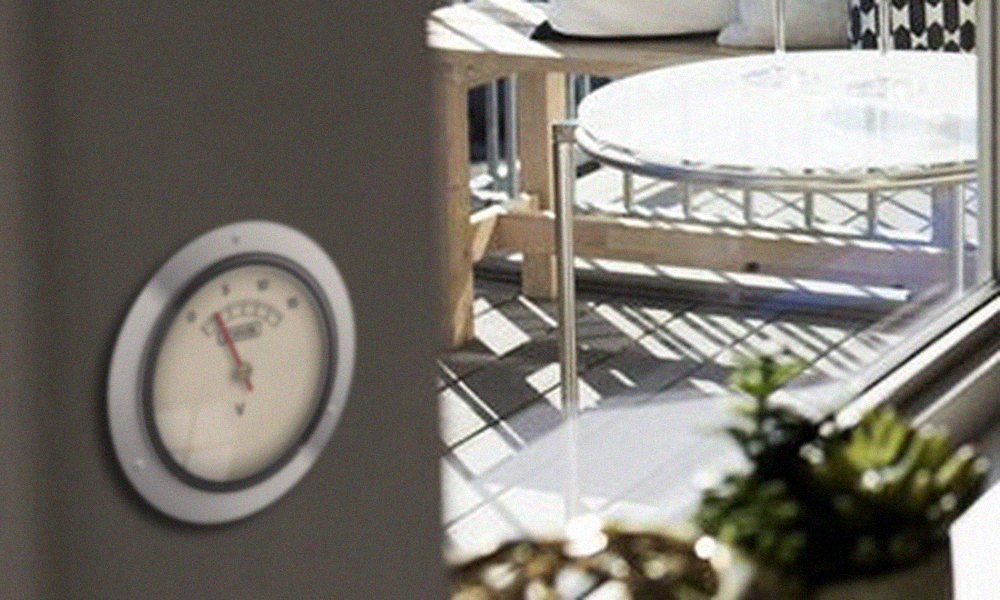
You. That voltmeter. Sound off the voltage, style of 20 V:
2.5 V
